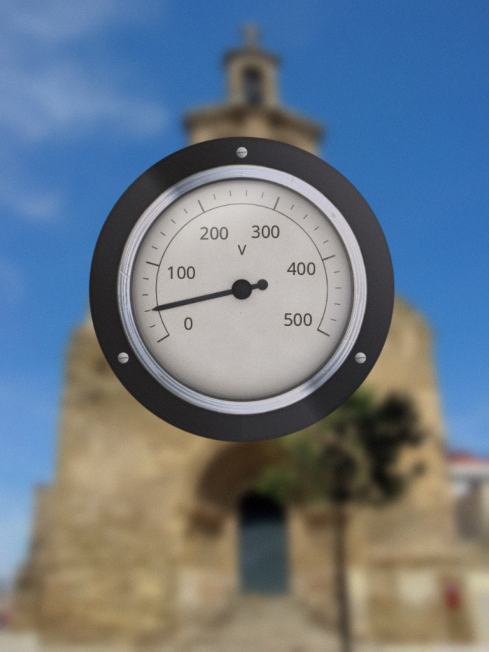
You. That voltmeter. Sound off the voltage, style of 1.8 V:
40 V
